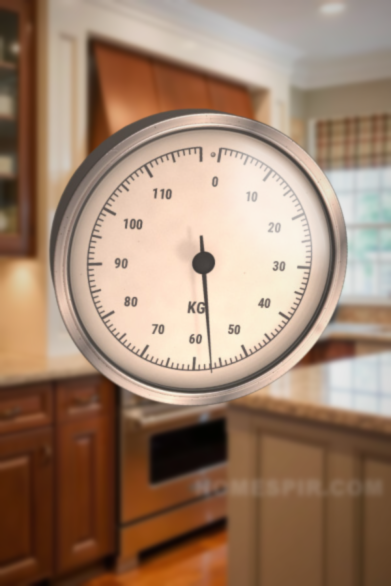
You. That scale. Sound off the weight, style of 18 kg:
57 kg
